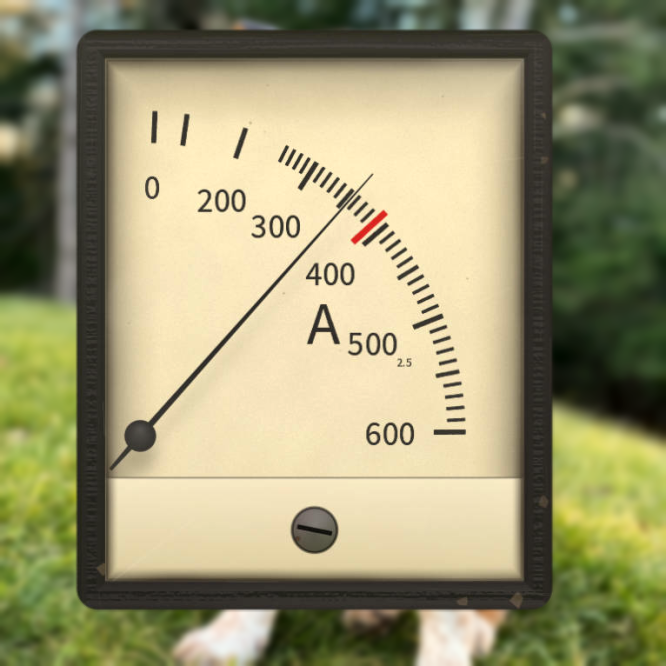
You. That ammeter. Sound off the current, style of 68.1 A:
355 A
